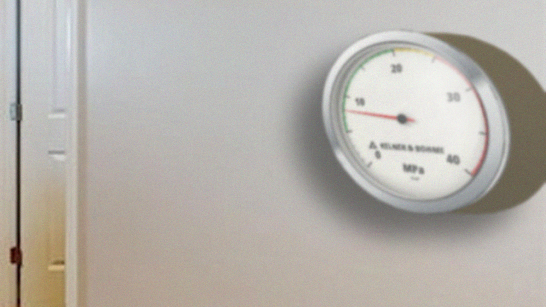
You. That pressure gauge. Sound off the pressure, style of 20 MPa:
8 MPa
